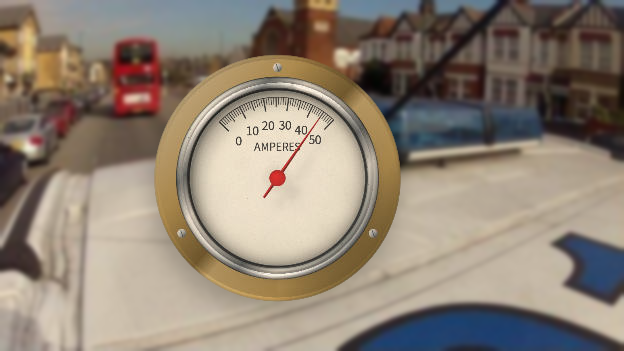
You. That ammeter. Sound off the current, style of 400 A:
45 A
